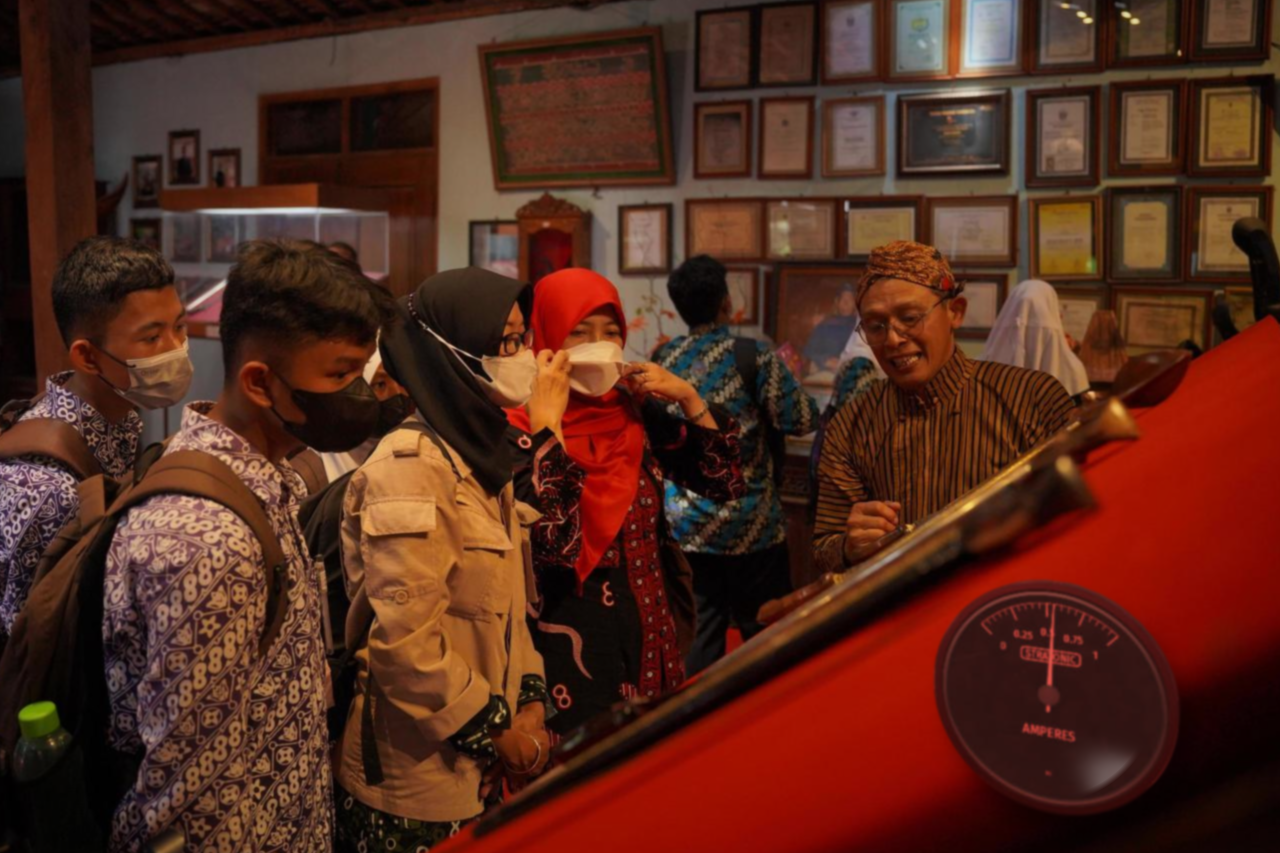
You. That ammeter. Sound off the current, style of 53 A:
0.55 A
